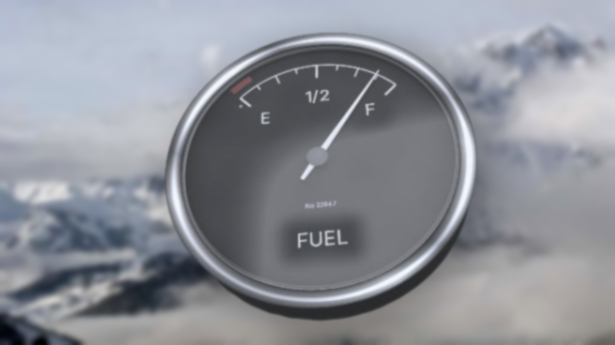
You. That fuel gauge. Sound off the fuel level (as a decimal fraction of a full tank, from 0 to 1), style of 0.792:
0.875
